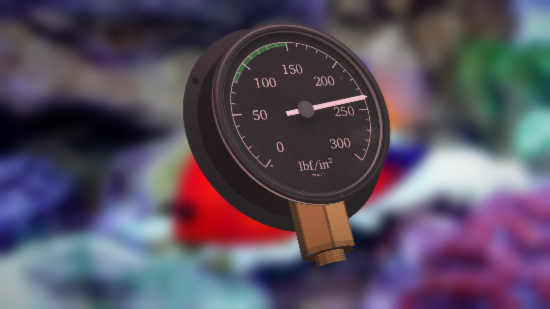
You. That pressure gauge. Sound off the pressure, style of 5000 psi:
240 psi
